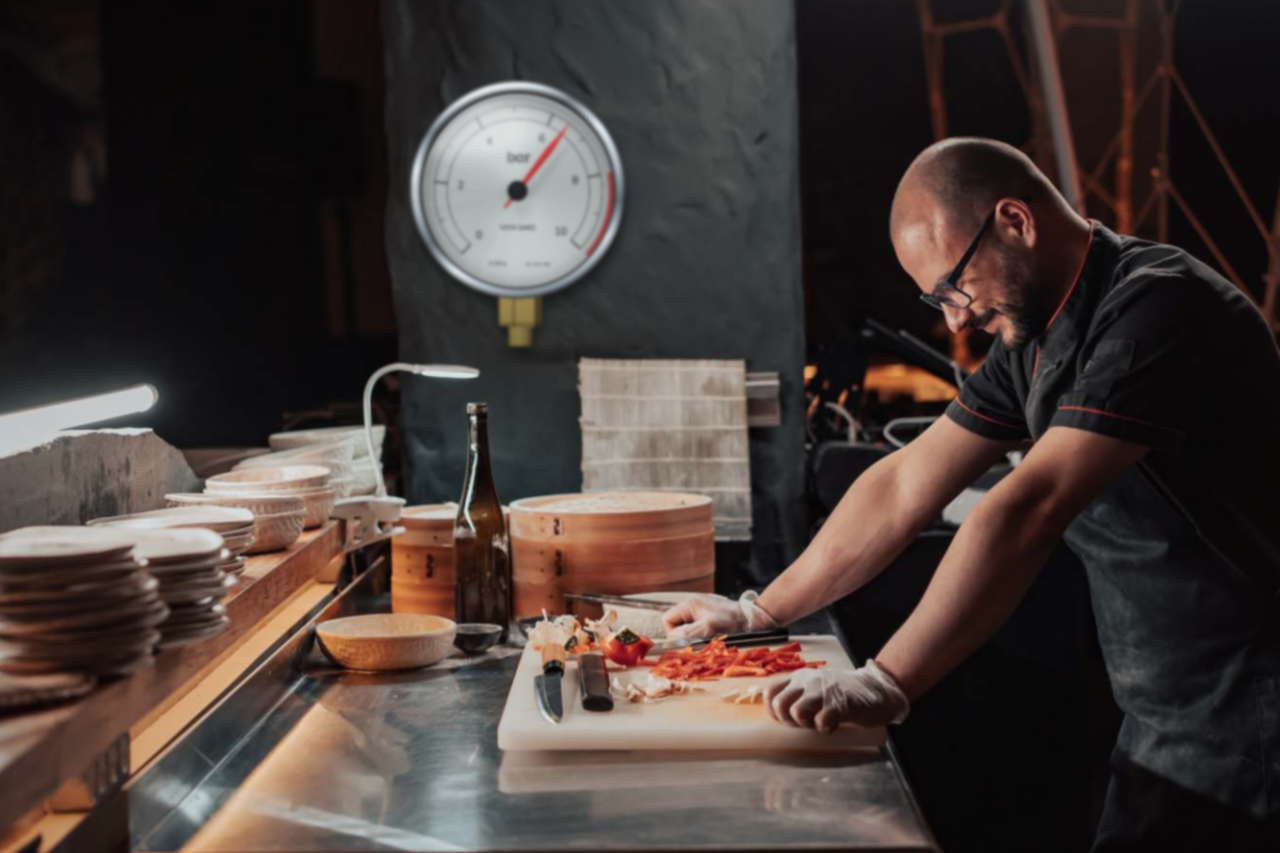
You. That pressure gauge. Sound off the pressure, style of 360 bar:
6.5 bar
